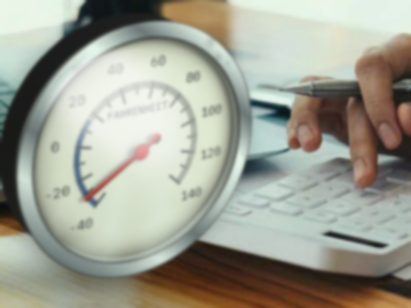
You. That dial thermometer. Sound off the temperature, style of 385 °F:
-30 °F
